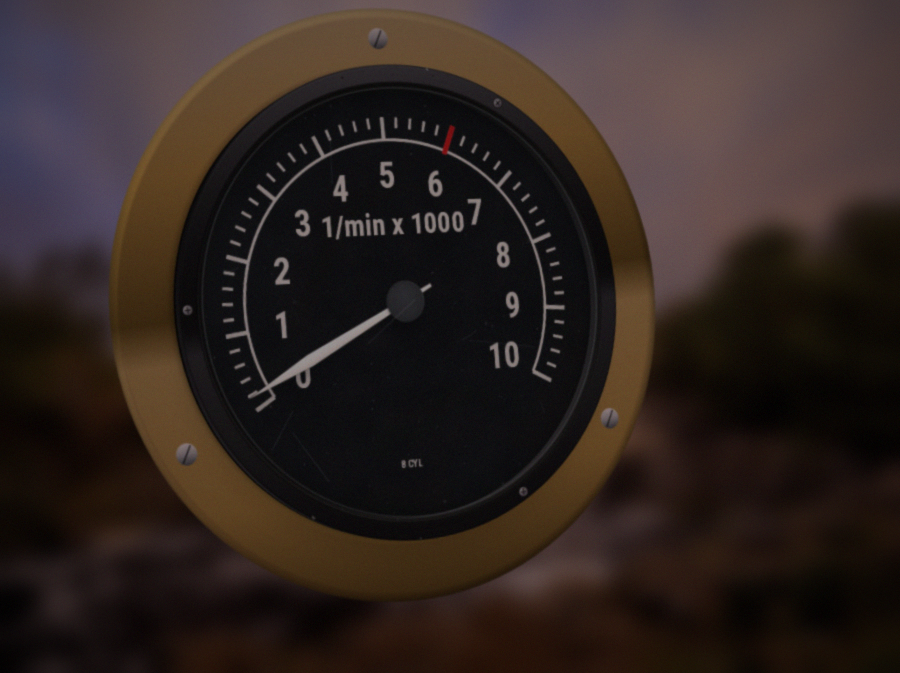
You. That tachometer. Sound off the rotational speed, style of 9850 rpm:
200 rpm
